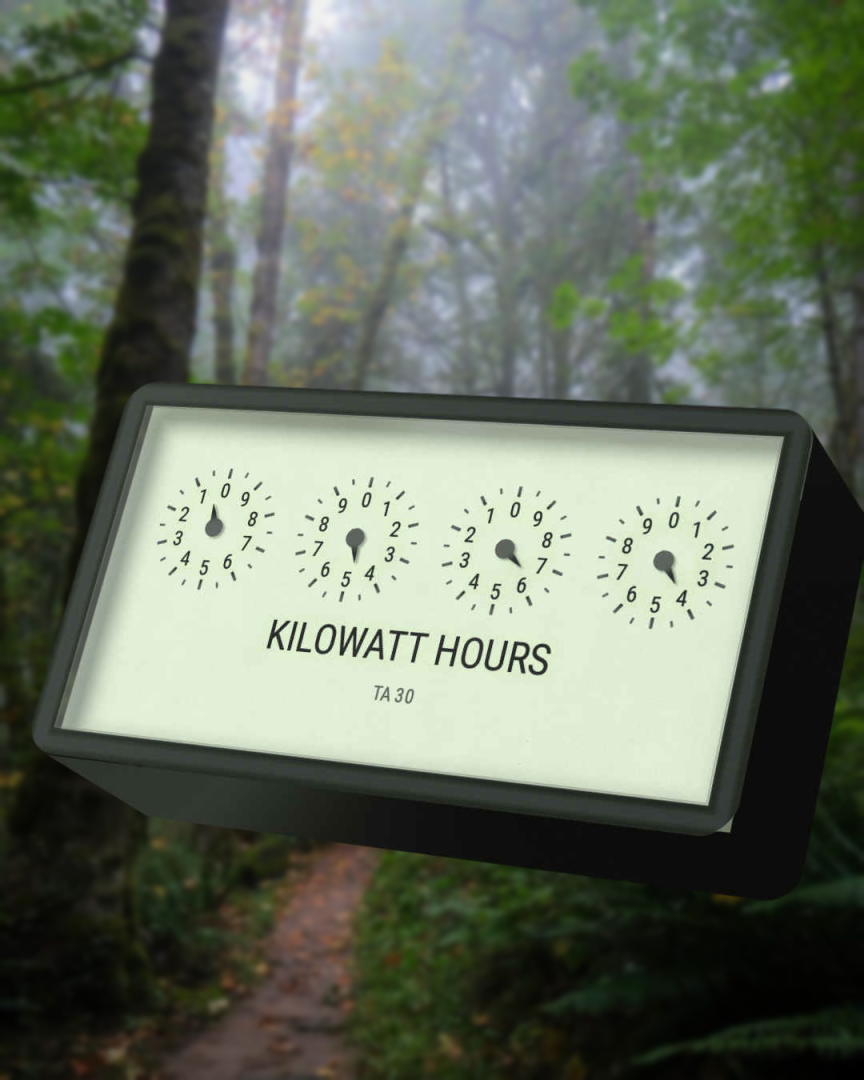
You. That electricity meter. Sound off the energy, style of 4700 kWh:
464 kWh
